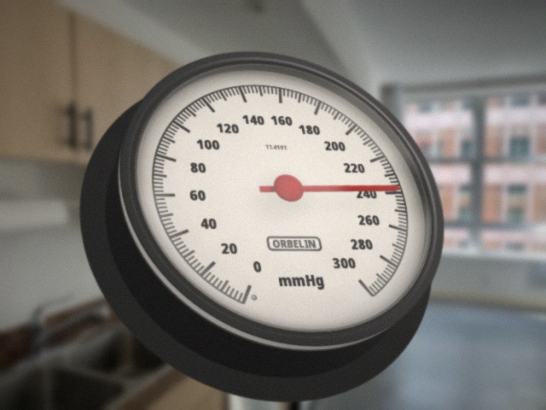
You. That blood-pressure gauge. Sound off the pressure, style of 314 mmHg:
240 mmHg
